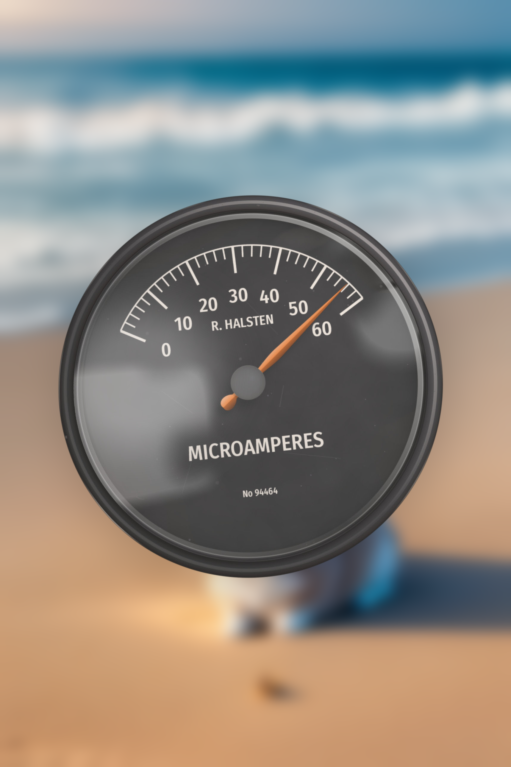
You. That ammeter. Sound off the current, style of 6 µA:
56 µA
